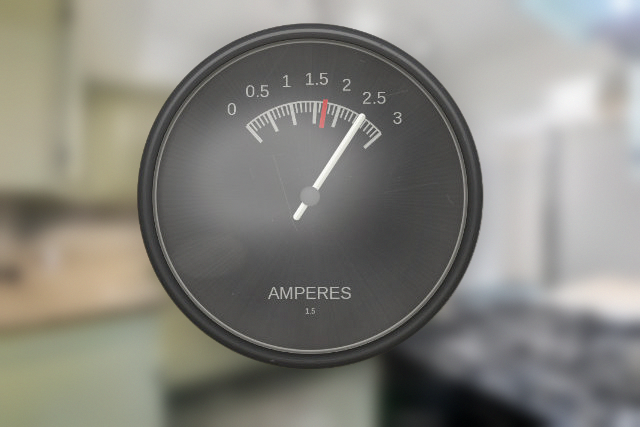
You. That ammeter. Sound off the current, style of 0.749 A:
2.5 A
